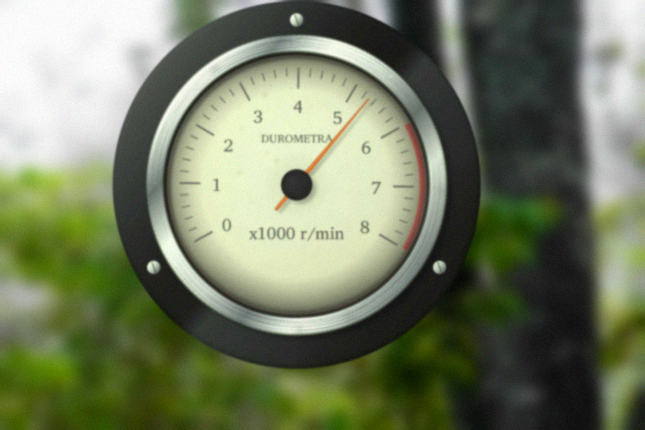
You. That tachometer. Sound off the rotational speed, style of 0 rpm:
5300 rpm
